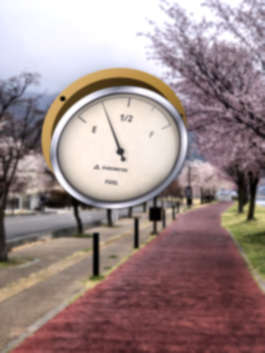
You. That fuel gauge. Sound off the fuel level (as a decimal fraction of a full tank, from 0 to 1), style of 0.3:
0.25
